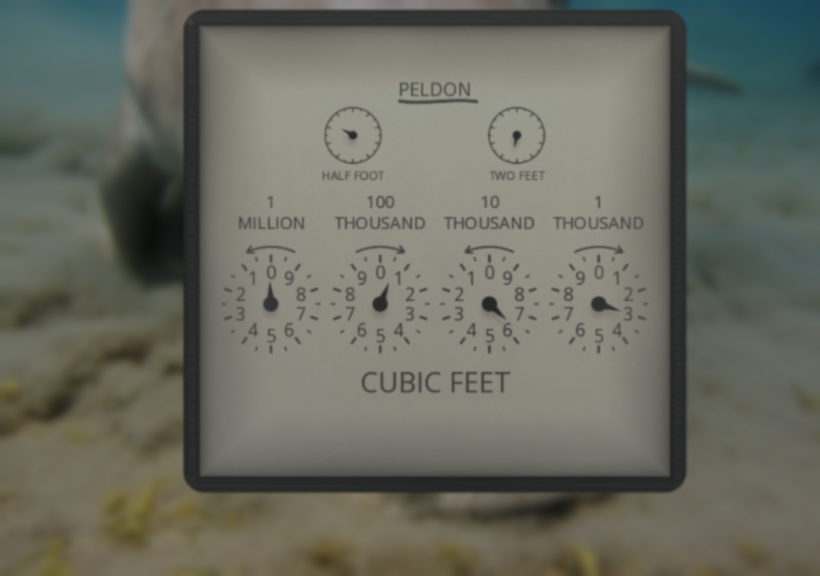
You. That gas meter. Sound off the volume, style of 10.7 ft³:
6300 ft³
